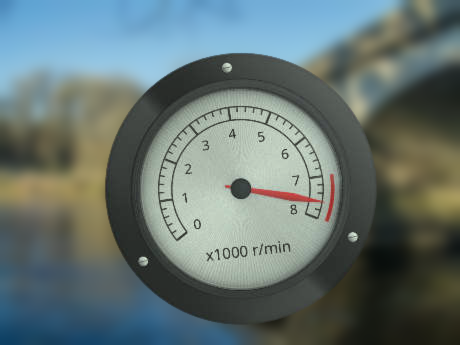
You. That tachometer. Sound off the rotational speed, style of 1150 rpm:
7600 rpm
